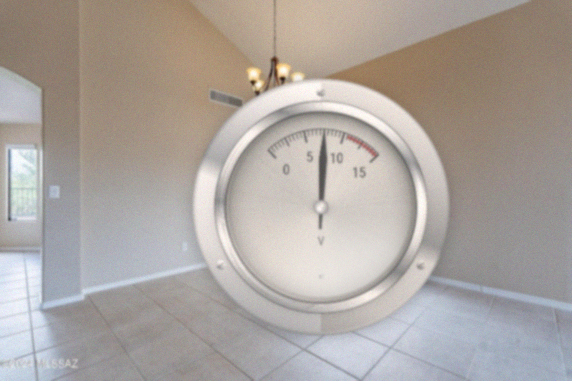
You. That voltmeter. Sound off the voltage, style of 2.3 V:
7.5 V
